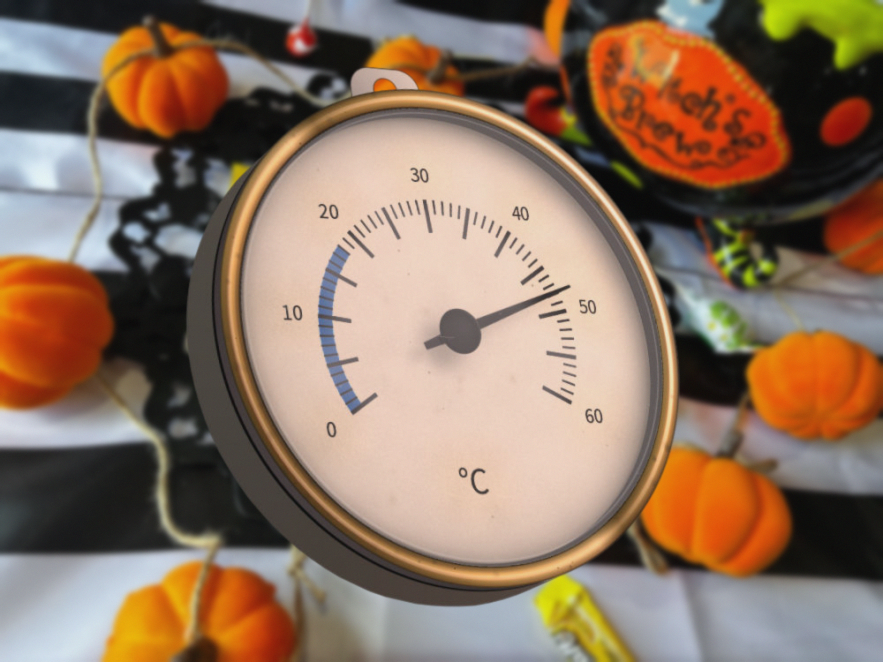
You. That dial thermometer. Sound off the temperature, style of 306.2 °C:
48 °C
